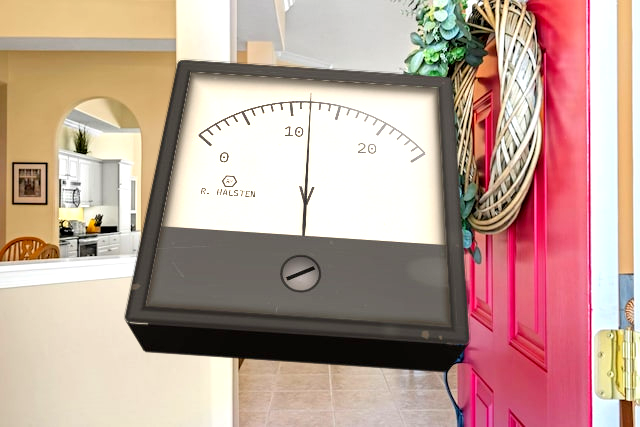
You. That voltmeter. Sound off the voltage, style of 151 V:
12 V
